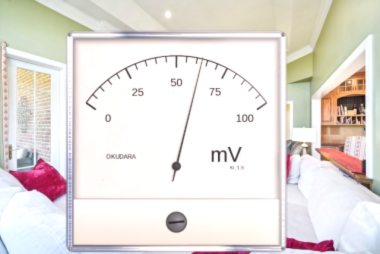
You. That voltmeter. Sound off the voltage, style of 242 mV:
62.5 mV
